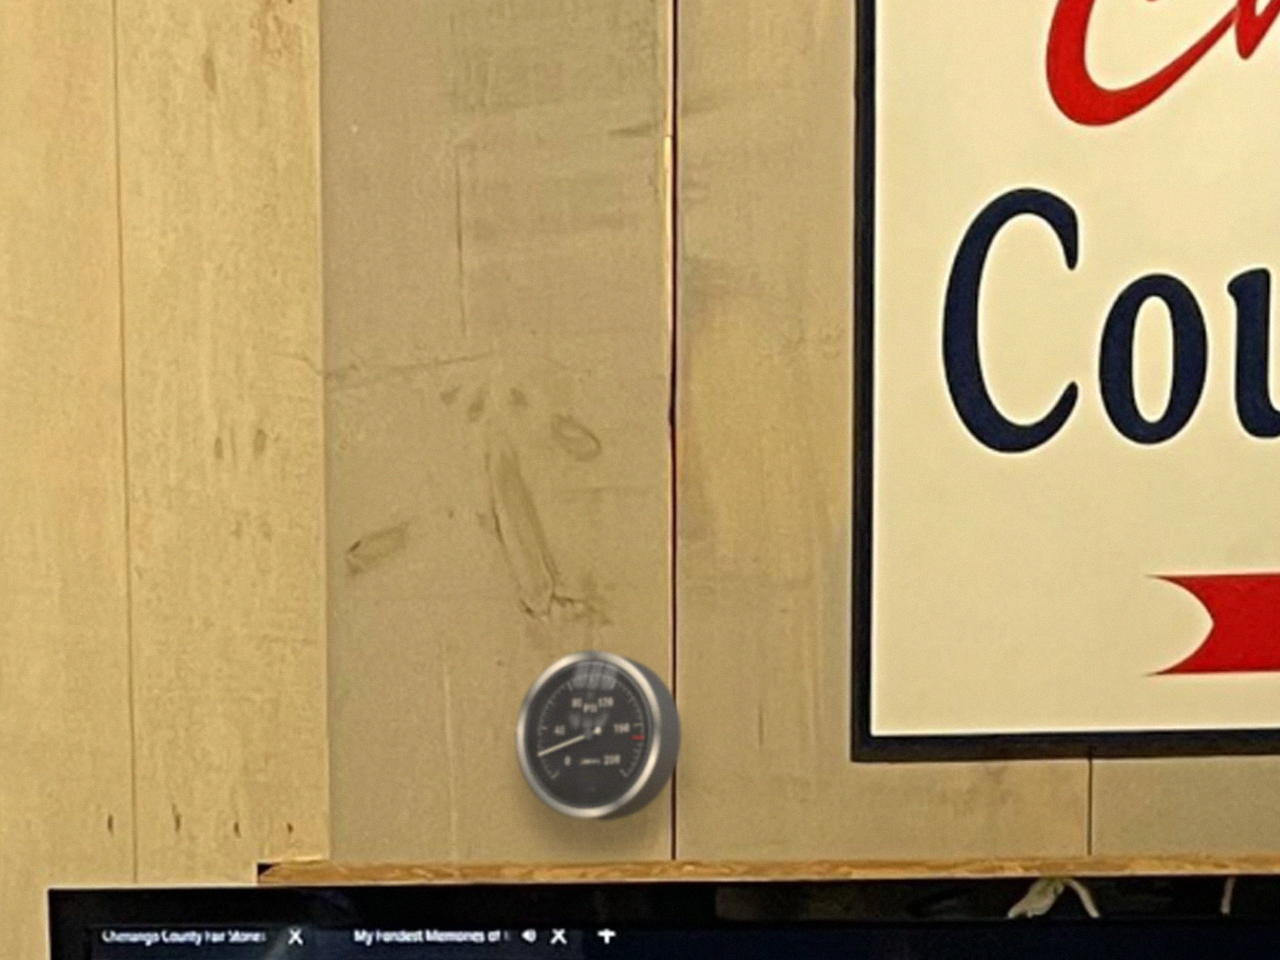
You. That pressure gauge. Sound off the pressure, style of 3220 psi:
20 psi
